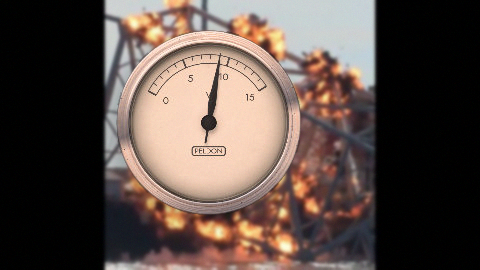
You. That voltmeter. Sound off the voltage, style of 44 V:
9 V
